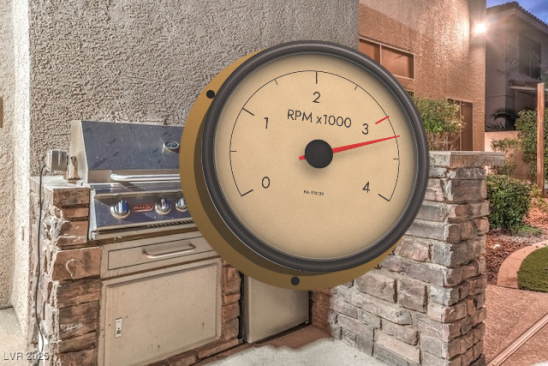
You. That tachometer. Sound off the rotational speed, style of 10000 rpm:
3250 rpm
